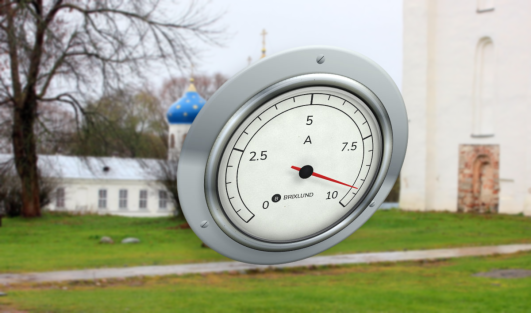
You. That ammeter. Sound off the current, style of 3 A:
9.25 A
